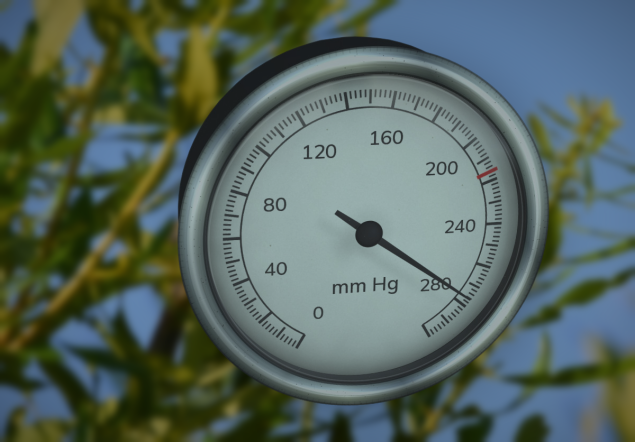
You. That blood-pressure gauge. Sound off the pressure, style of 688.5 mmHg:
276 mmHg
